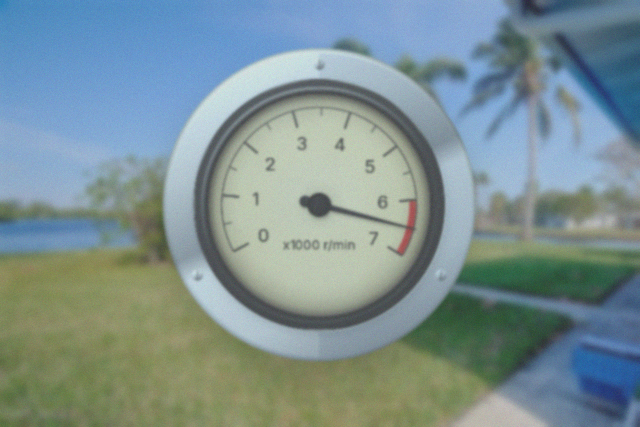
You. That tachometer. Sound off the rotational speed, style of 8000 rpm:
6500 rpm
